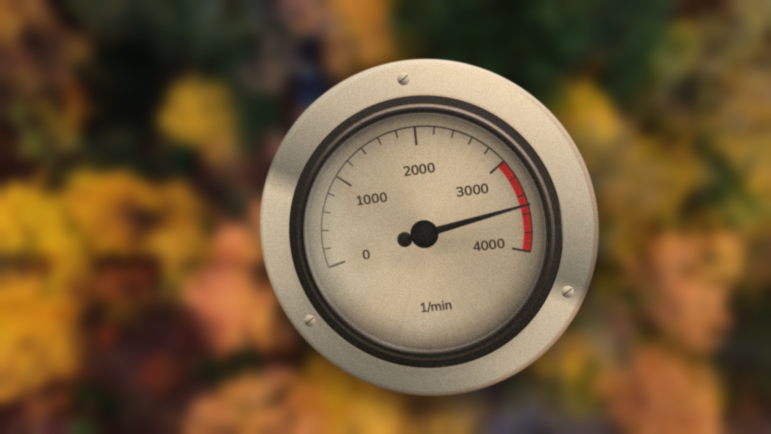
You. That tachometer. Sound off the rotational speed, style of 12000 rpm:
3500 rpm
